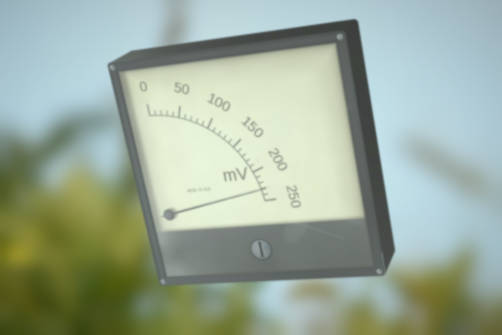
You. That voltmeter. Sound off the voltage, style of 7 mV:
230 mV
